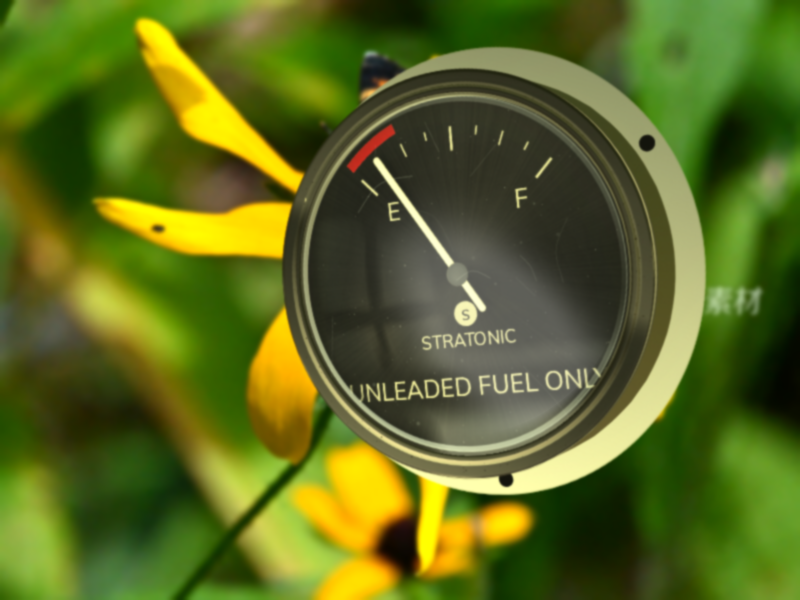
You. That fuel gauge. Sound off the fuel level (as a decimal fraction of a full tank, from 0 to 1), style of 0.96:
0.125
